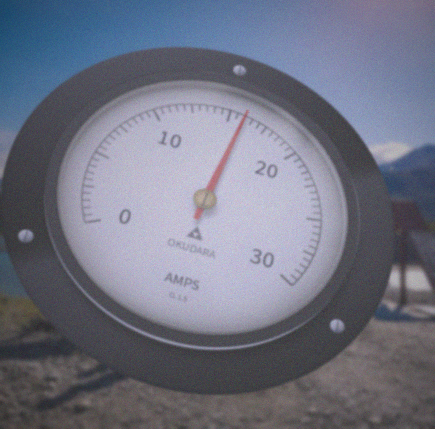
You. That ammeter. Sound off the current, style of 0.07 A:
16 A
